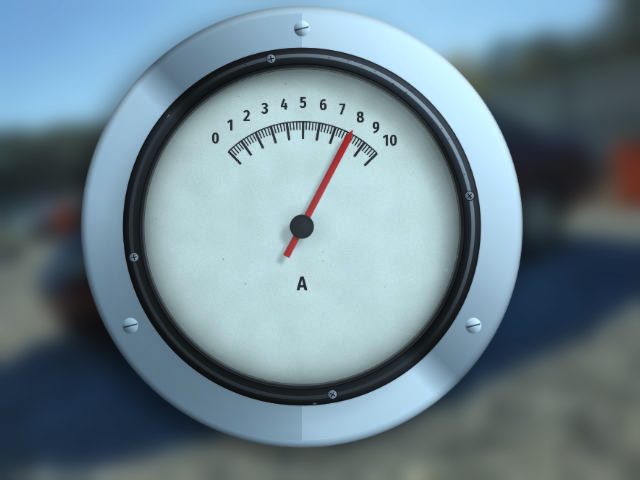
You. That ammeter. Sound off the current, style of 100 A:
8 A
